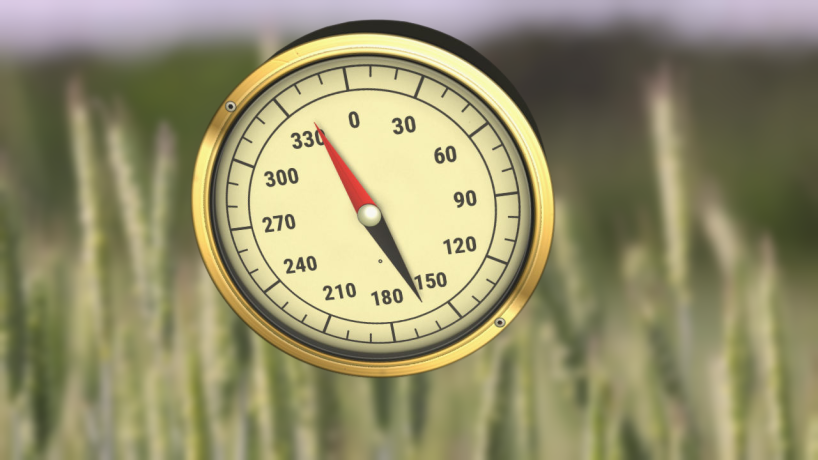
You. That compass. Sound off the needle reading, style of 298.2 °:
340 °
